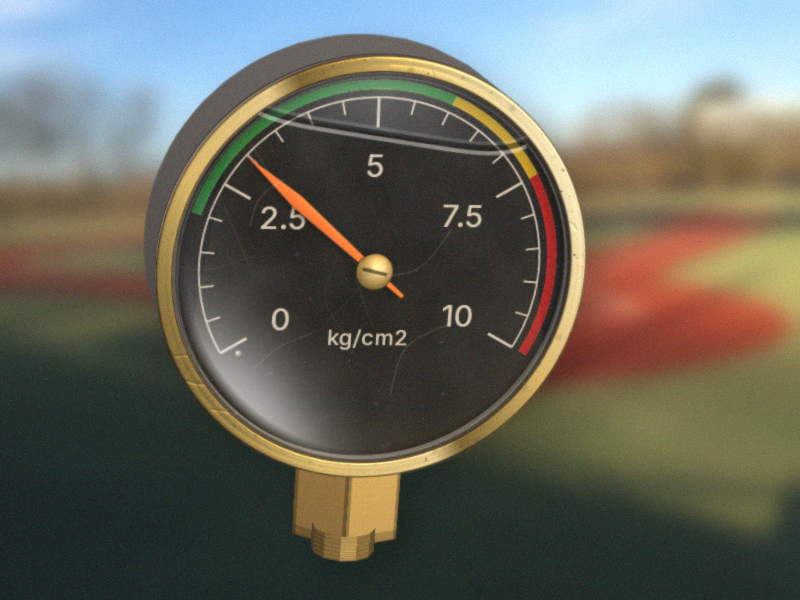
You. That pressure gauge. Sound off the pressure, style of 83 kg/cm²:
3 kg/cm²
